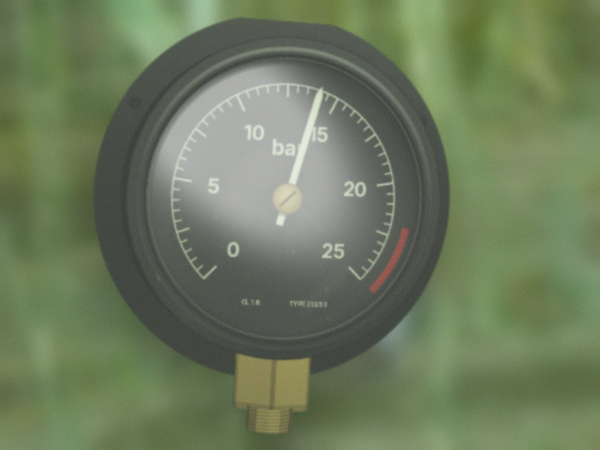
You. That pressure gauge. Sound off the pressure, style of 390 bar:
14 bar
